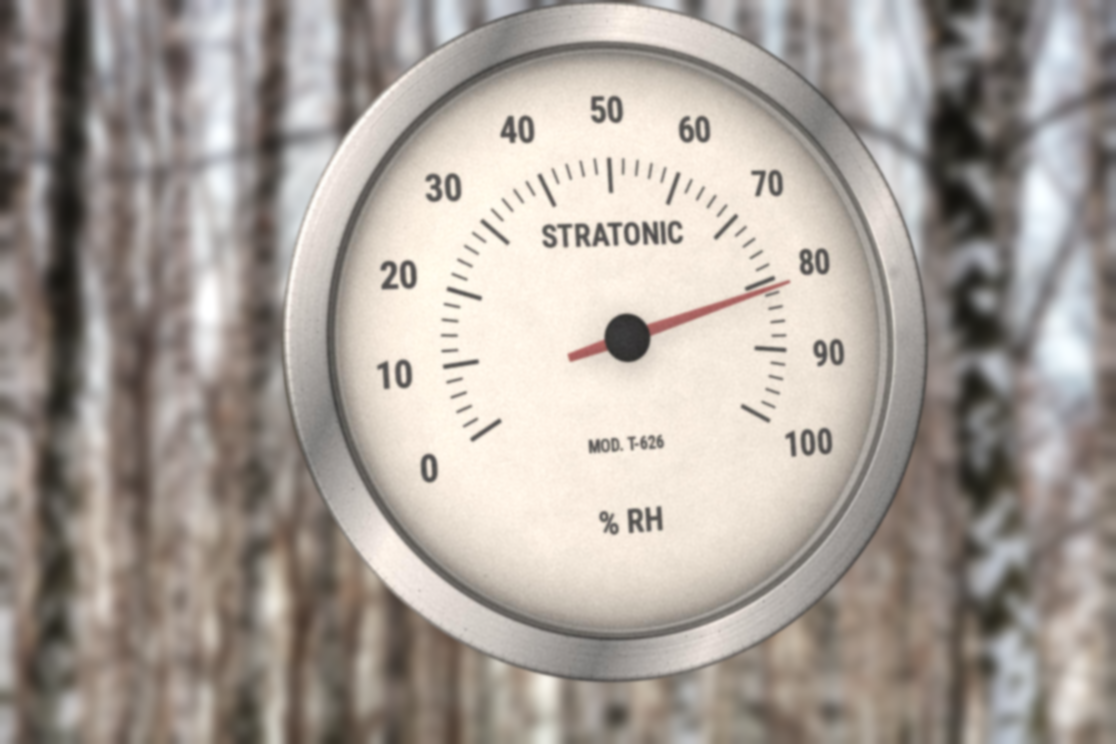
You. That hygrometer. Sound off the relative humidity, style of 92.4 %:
81 %
